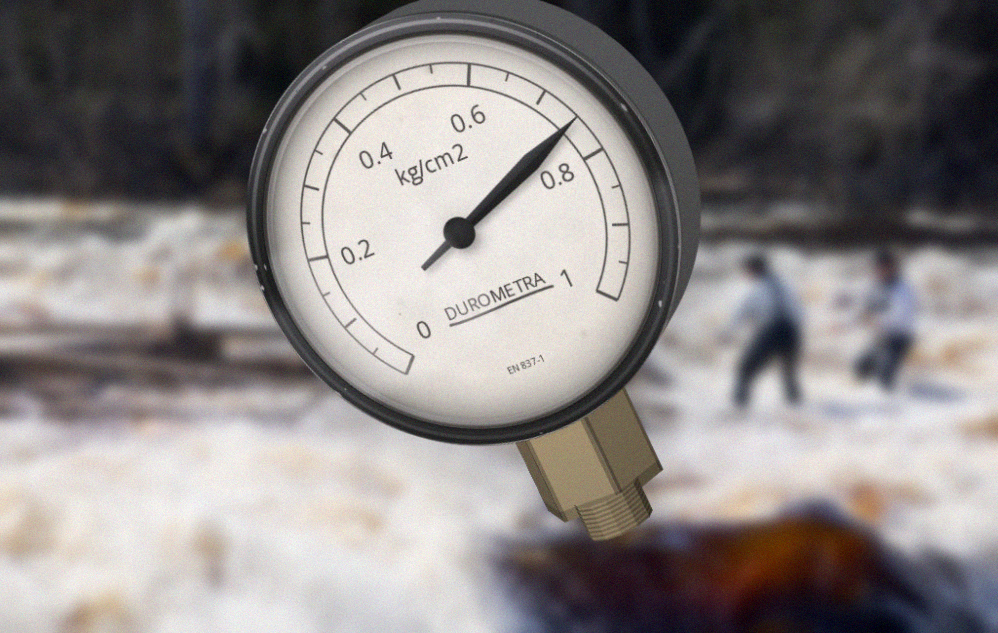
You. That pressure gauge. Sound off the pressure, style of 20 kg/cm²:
0.75 kg/cm²
